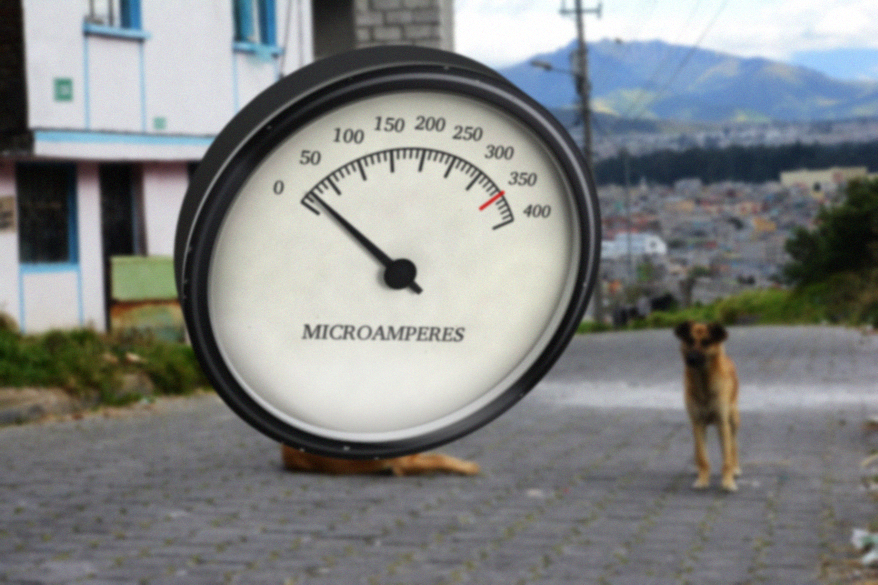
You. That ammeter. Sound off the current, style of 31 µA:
20 µA
